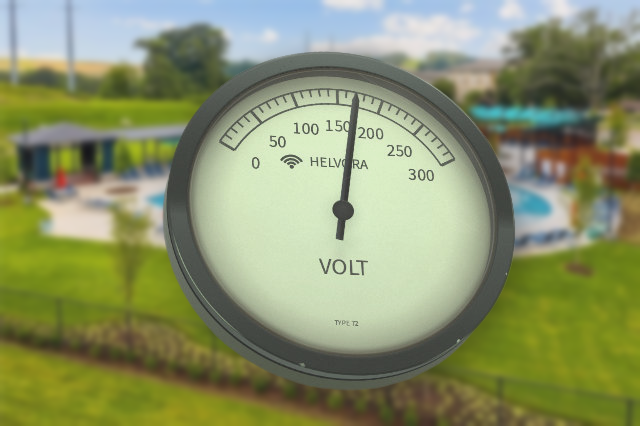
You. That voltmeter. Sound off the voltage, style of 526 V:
170 V
